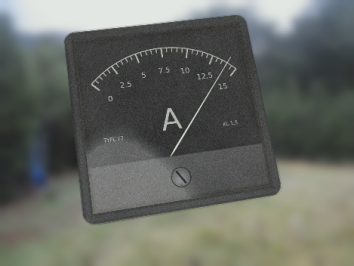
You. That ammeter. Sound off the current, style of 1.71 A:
14 A
